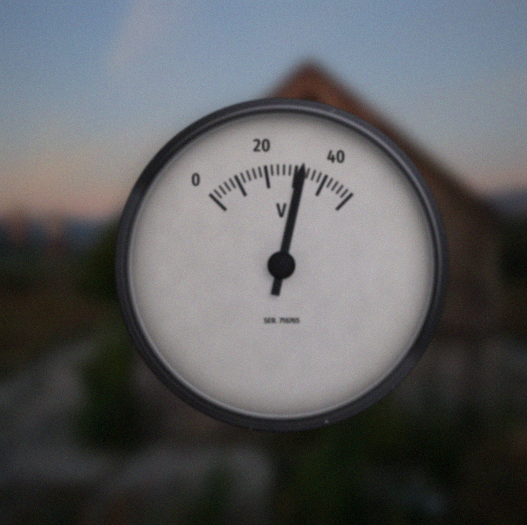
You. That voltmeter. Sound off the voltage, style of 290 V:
32 V
